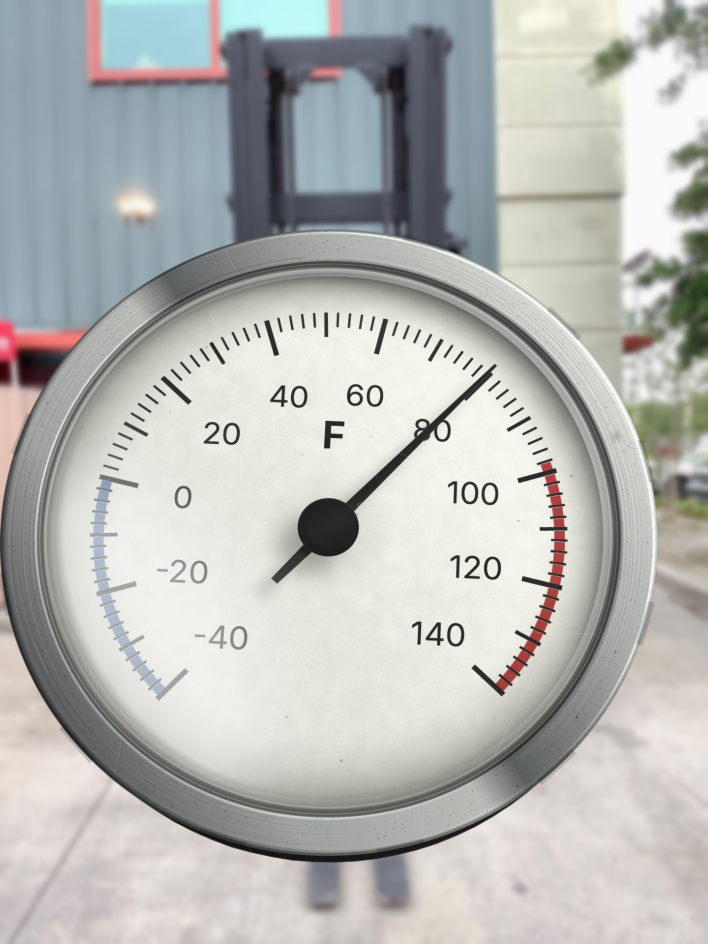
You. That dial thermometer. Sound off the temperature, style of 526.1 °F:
80 °F
